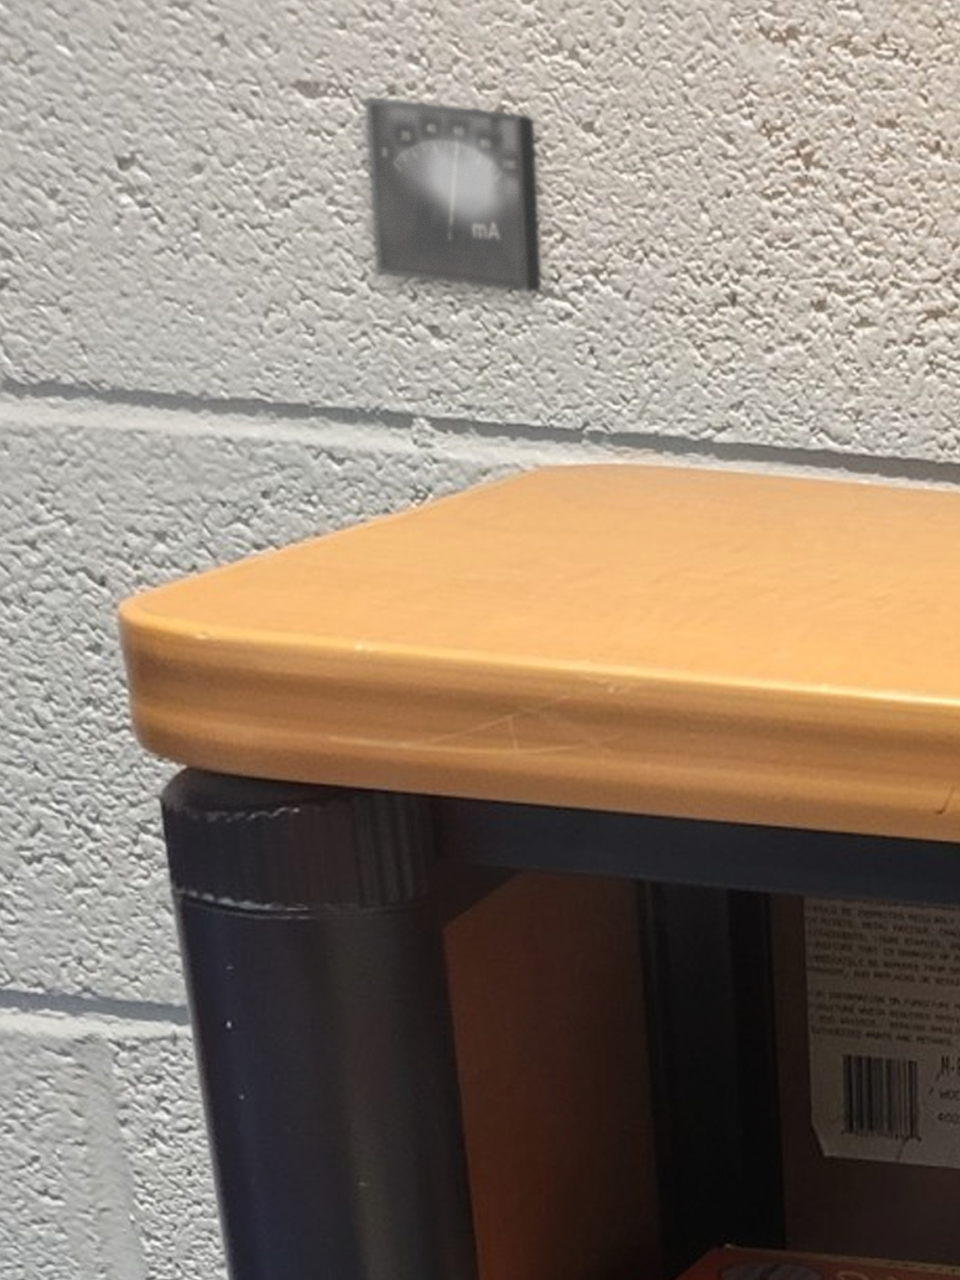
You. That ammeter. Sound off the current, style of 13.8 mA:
60 mA
